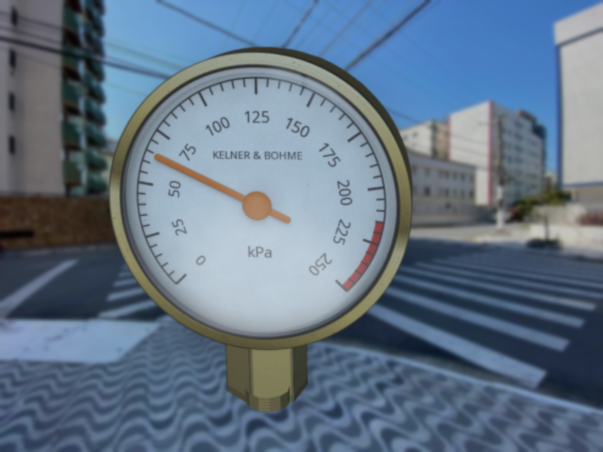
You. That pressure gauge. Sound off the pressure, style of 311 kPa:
65 kPa
